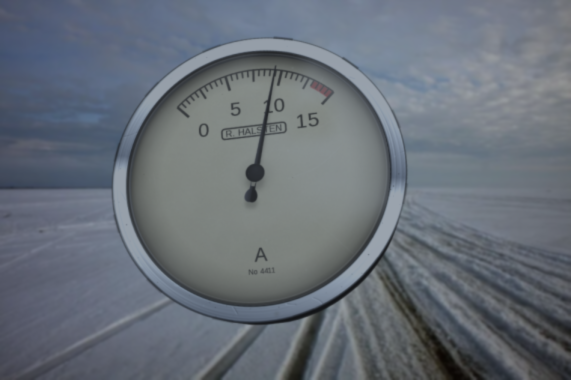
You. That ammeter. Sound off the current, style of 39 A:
9.5 A
